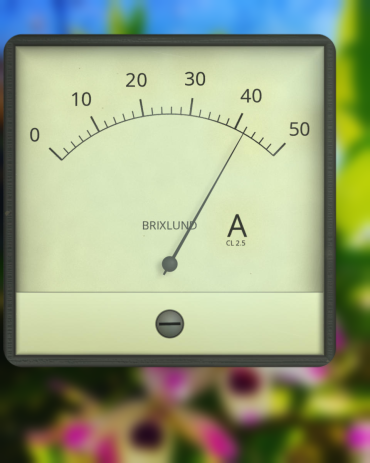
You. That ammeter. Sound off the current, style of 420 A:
42 A
